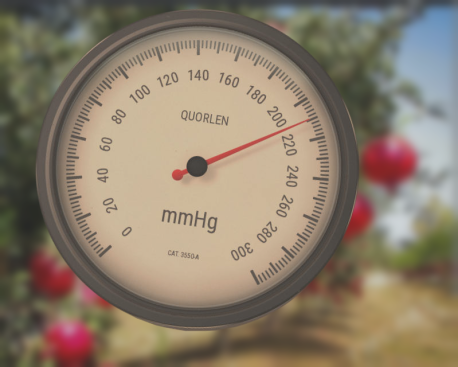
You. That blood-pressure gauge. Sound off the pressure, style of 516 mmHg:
210 mmHg
